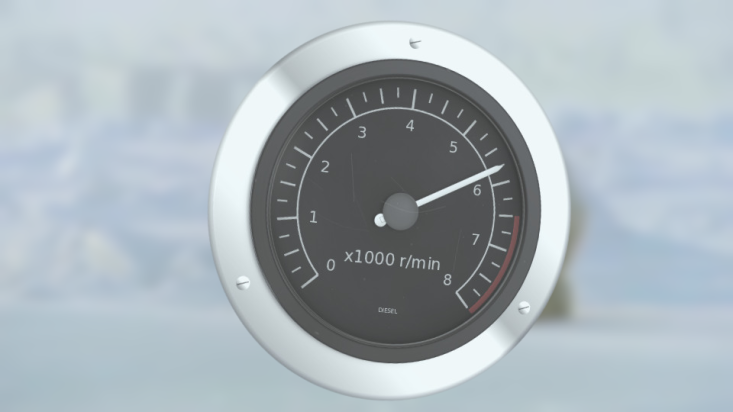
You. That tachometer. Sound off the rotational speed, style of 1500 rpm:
5750 rpm
